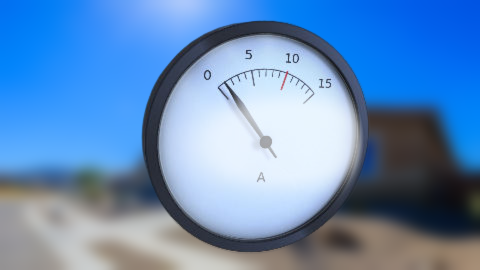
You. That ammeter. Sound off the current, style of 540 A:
1 A
